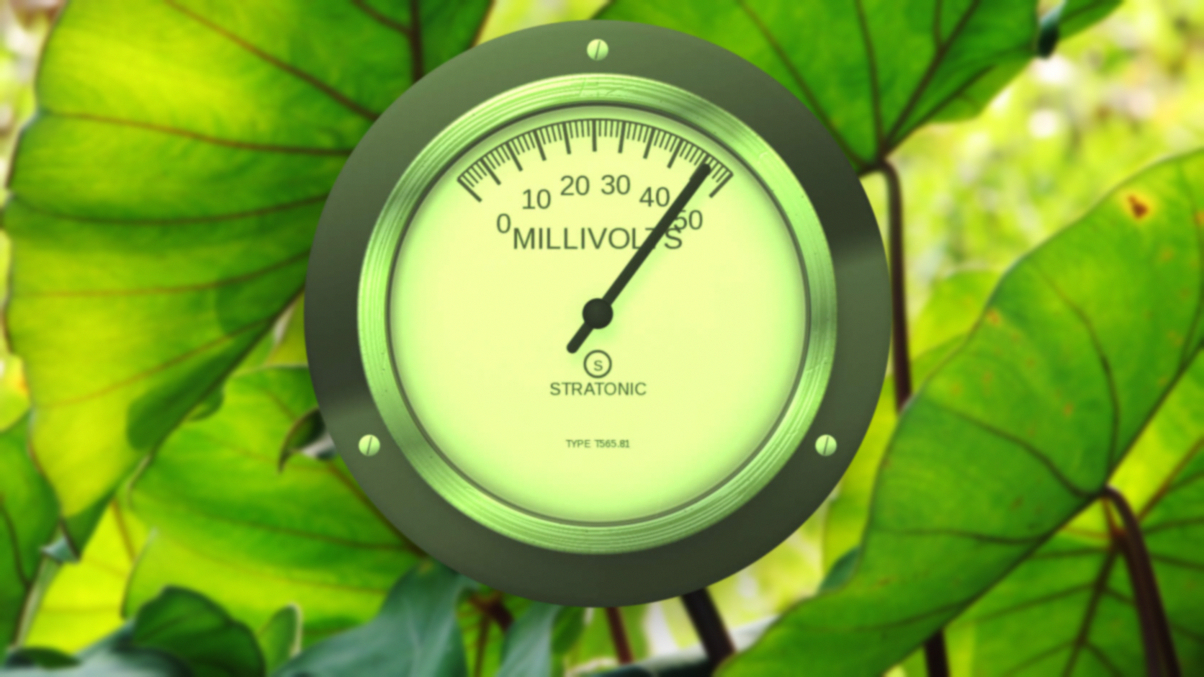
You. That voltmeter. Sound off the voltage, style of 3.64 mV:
46 mV
